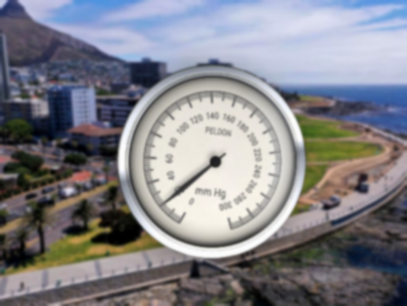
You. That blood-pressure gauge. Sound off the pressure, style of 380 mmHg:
20 mmHg
